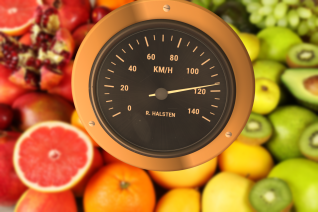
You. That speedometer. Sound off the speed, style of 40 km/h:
115 km/h
